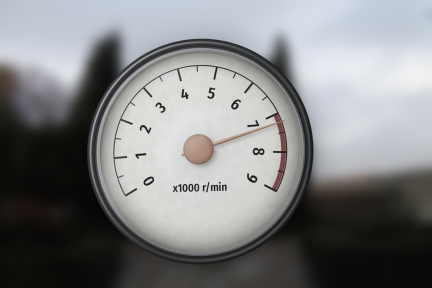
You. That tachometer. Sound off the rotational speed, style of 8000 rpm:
7250 rpm
